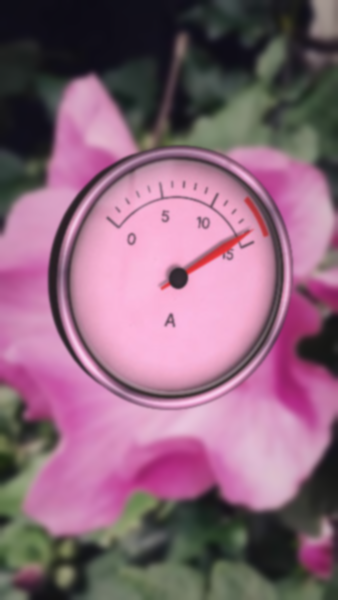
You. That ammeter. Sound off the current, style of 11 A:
14 A
